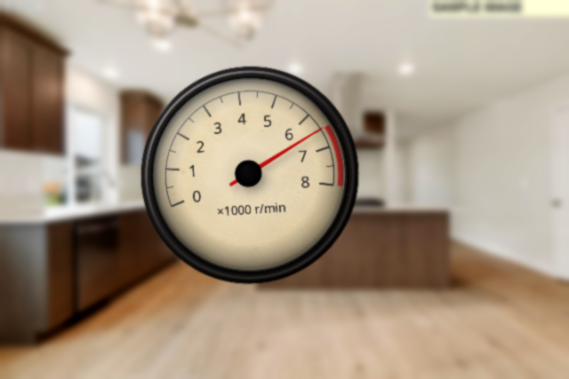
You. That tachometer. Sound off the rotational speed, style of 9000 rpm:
6500 rpm
